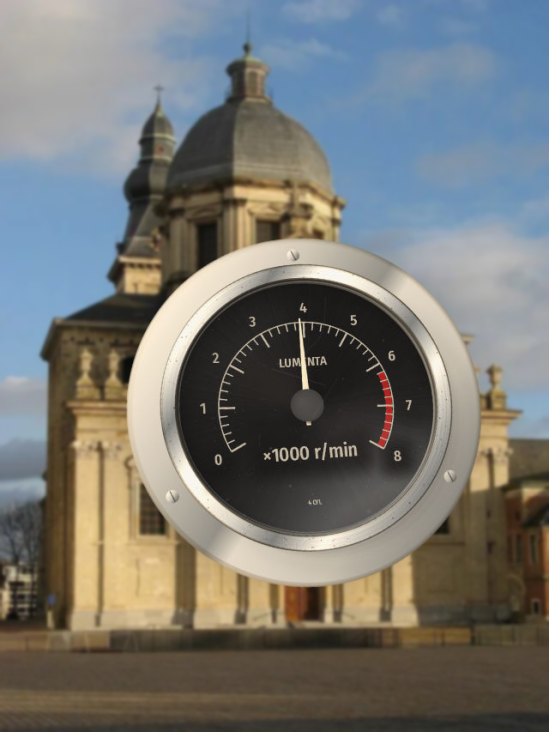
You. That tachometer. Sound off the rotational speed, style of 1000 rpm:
3900 rpm
